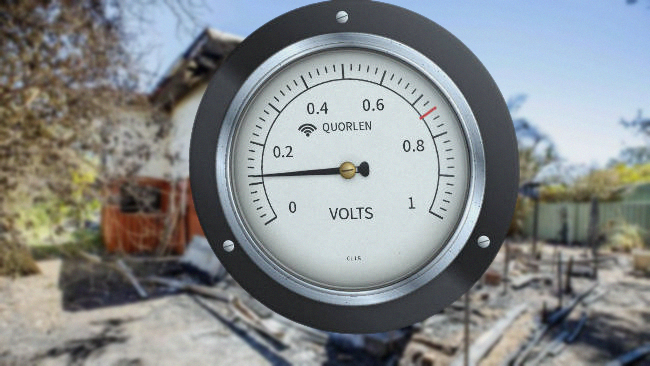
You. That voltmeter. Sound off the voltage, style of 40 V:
0.12 V
